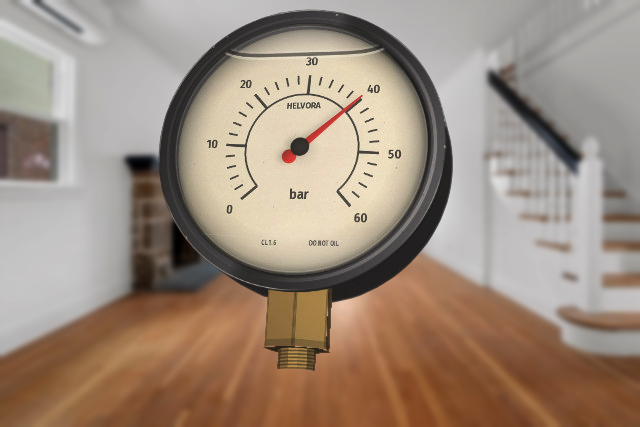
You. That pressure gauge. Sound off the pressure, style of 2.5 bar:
40 bar
